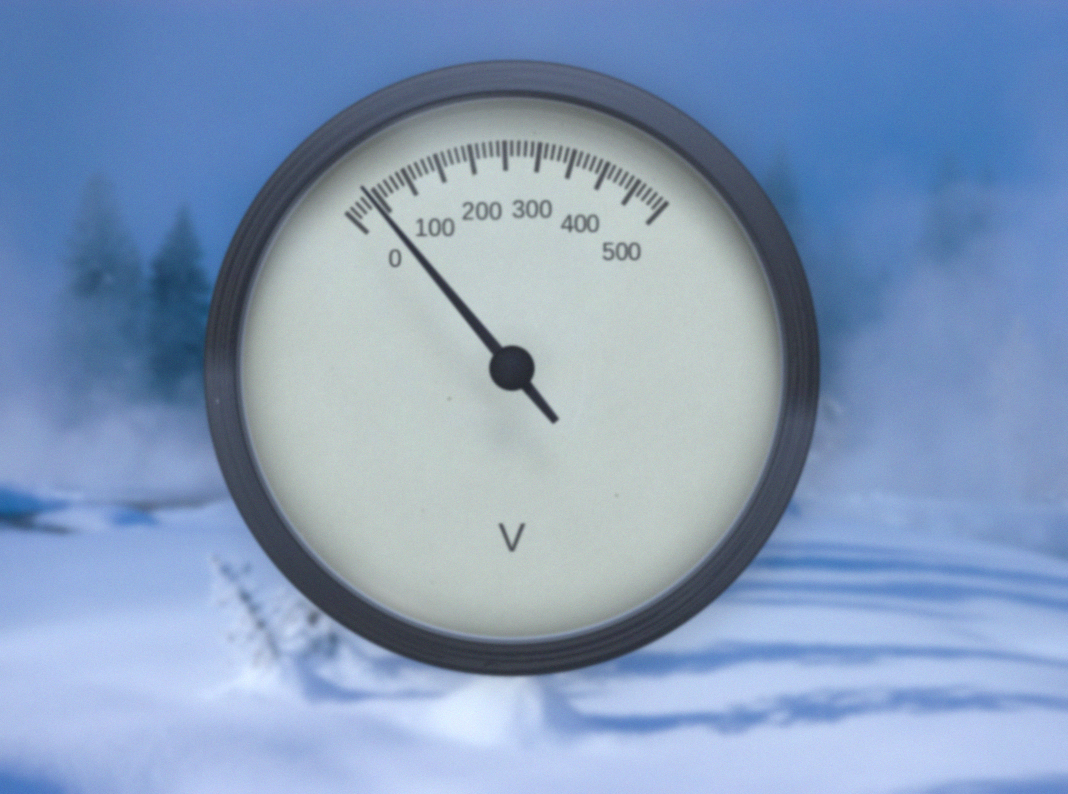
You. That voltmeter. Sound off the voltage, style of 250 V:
40 V
